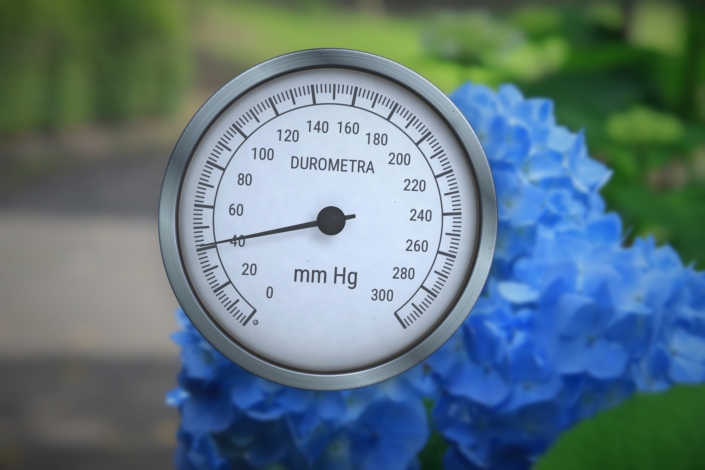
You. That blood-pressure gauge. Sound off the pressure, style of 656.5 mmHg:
42 mmHg
